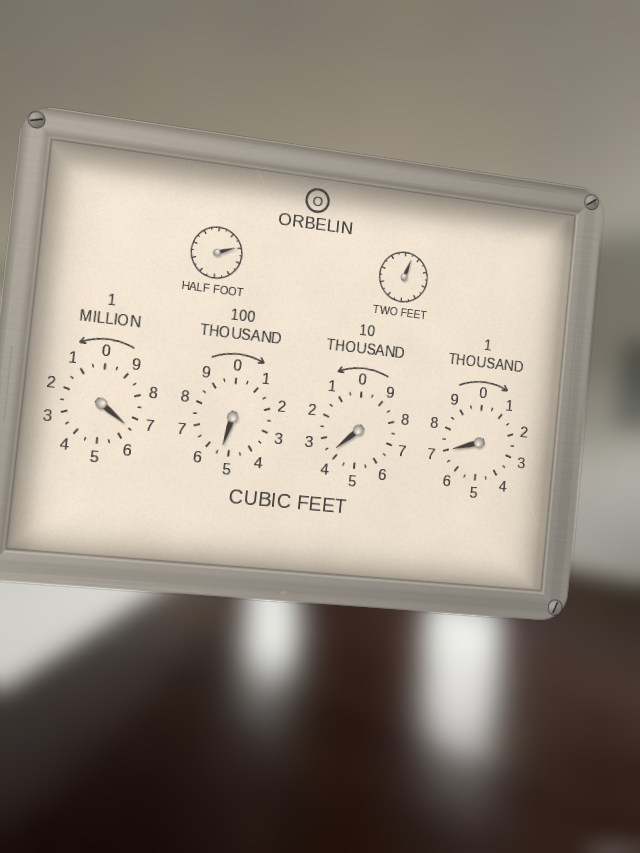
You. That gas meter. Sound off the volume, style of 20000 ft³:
653700 ft³
